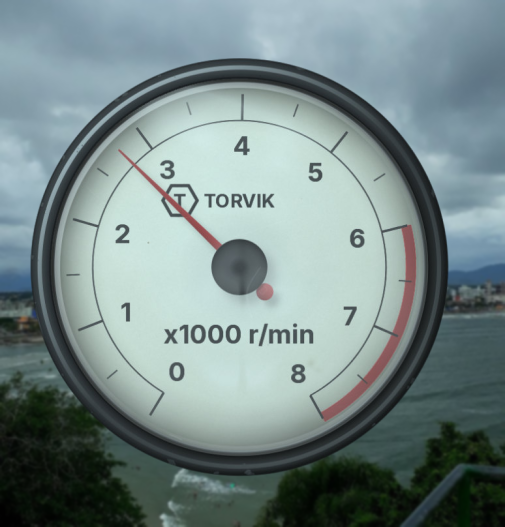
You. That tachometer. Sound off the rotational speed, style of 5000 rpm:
2750 rpm
